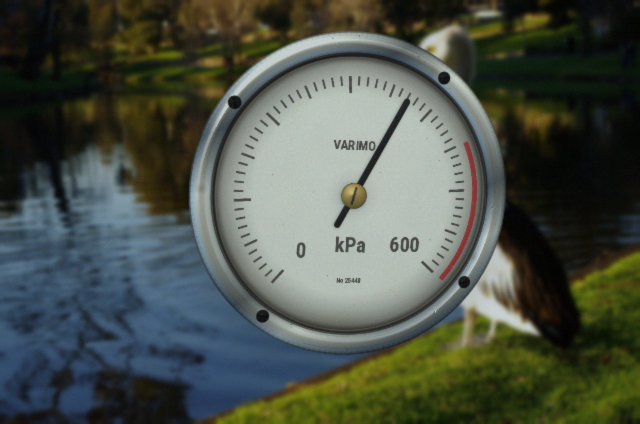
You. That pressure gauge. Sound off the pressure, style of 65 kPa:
370 kPa
